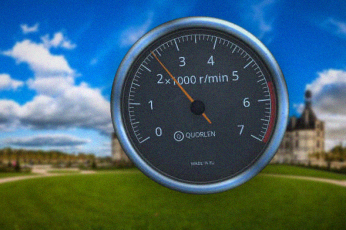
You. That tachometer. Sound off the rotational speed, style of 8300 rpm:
2400 rpm
